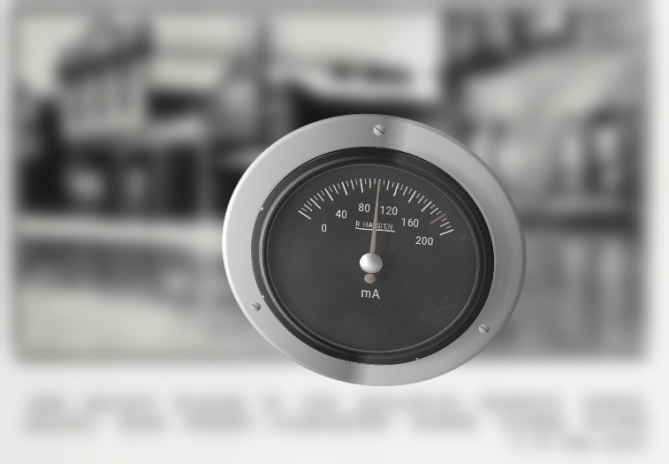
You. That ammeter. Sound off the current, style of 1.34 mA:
100 mA
